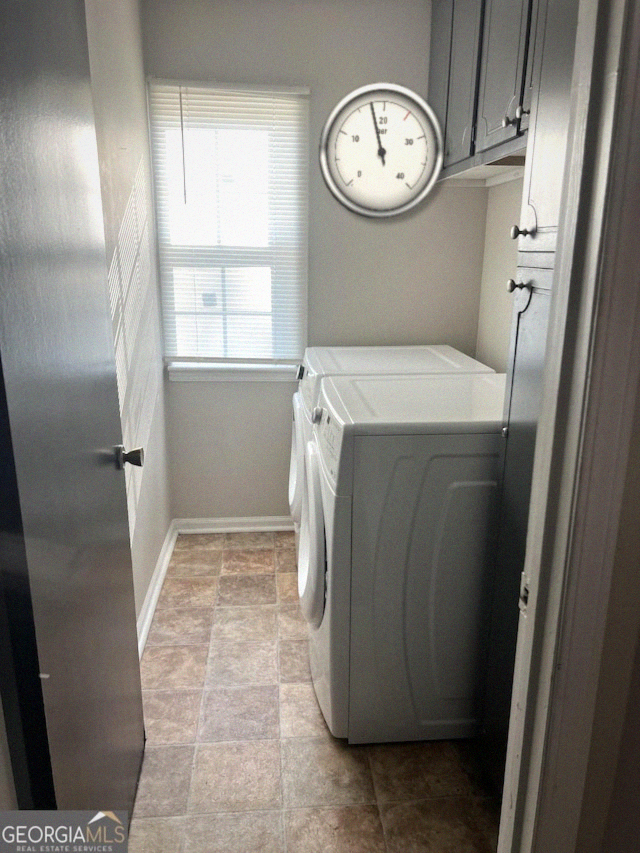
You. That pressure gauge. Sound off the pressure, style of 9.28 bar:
17.5 bar
